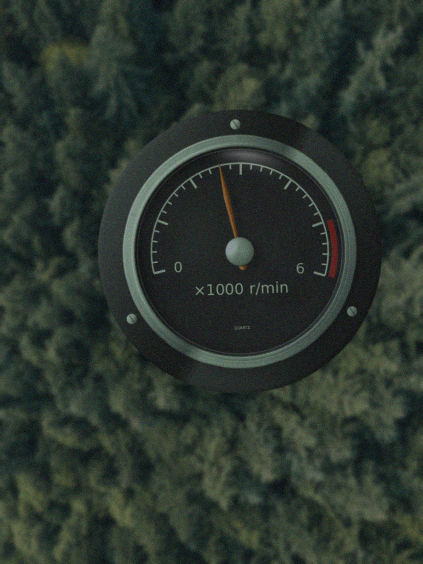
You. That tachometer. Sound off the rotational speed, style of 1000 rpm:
2600 rpm
